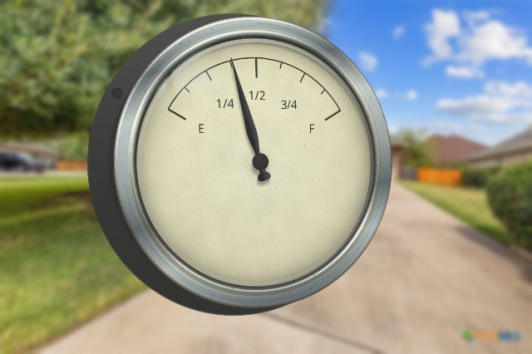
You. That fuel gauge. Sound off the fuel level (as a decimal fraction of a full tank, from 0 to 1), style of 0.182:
0.375
